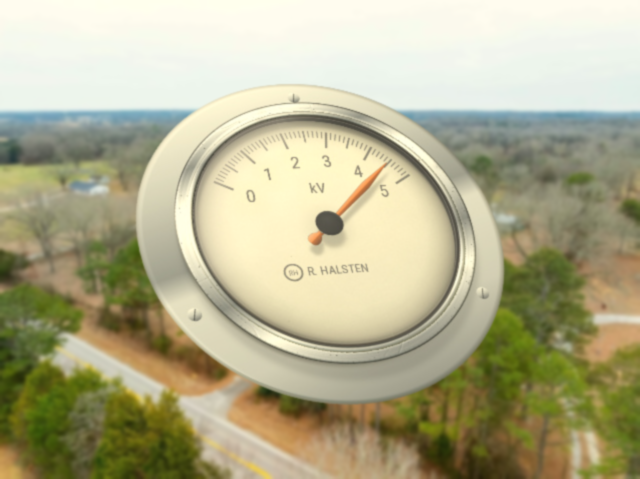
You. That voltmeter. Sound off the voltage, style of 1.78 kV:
4.5 kV
